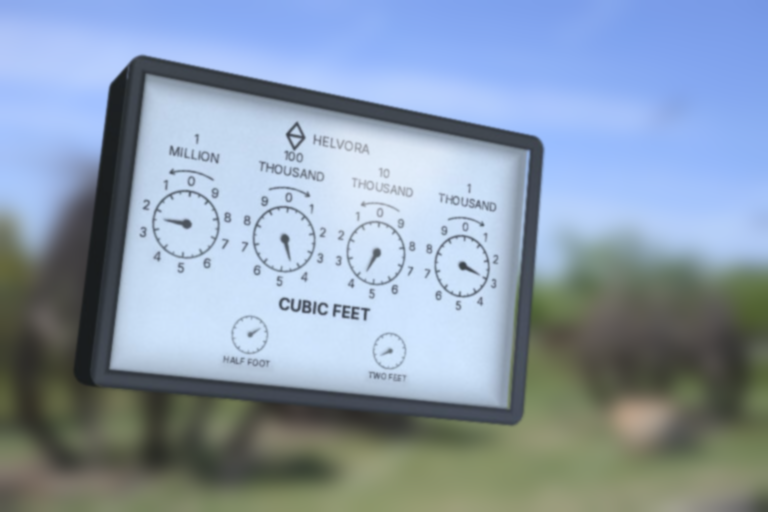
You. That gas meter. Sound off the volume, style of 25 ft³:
244300 ft³
